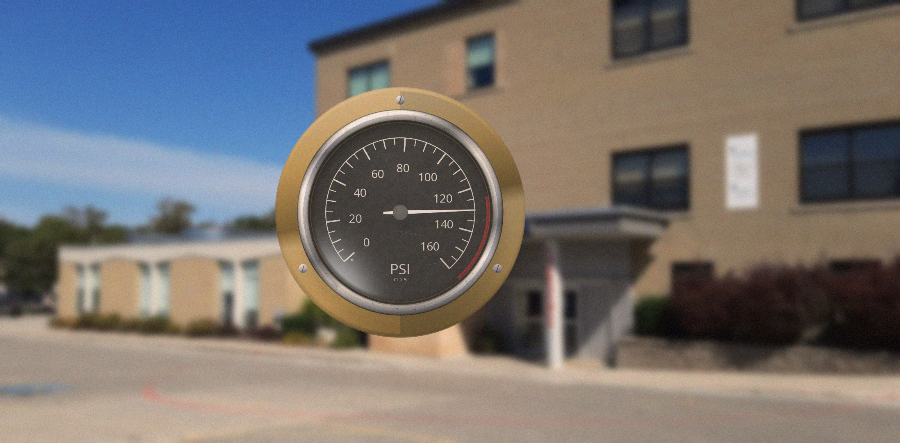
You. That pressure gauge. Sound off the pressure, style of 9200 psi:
130 psi
